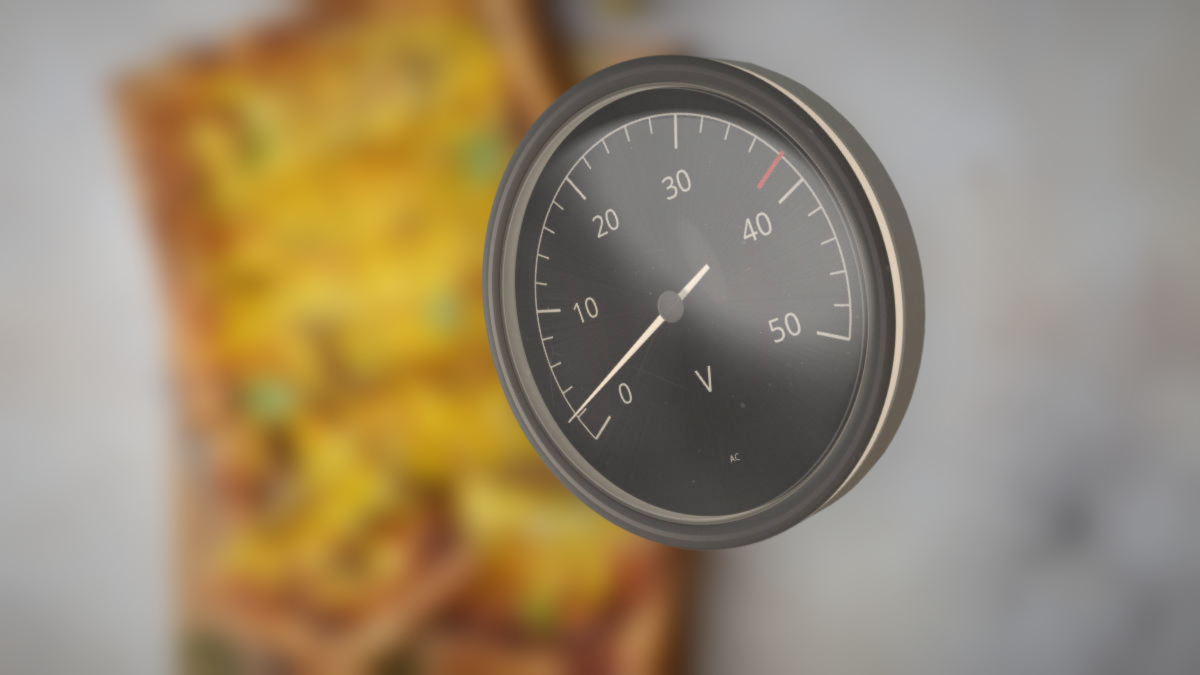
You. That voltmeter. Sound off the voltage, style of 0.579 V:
2 V
